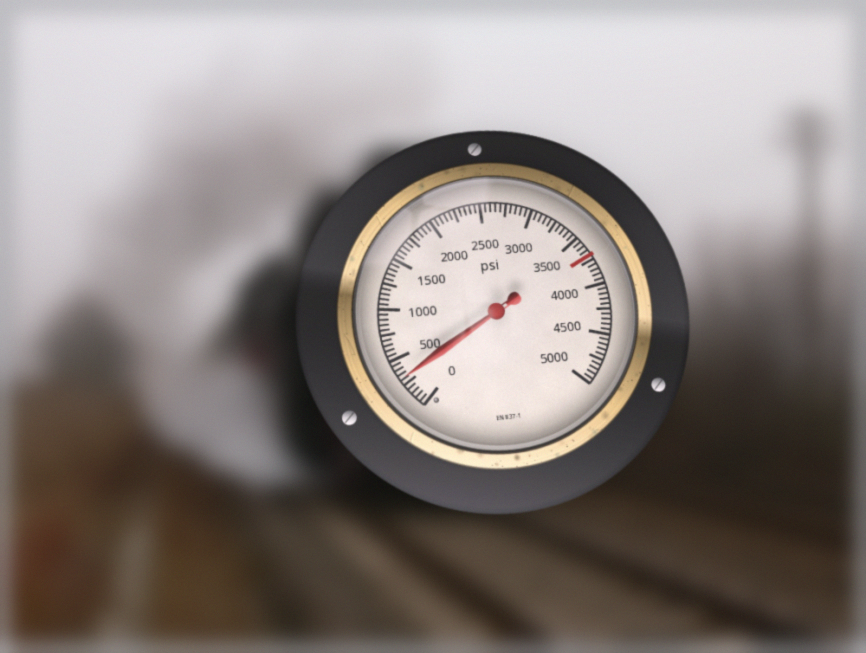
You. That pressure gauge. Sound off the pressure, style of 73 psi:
300 psi
